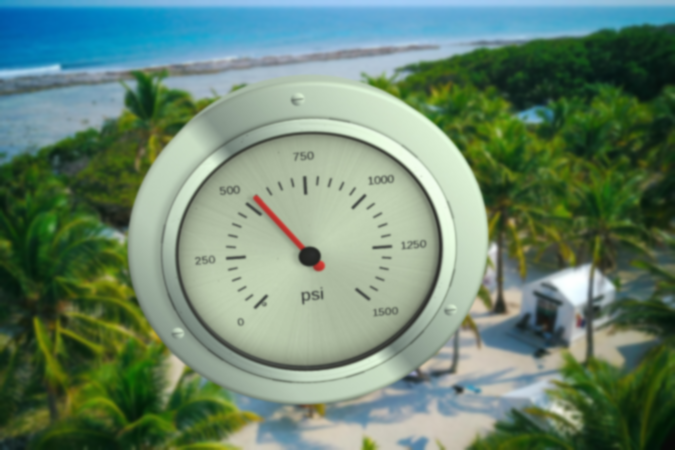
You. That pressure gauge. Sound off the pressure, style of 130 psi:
550 psi
